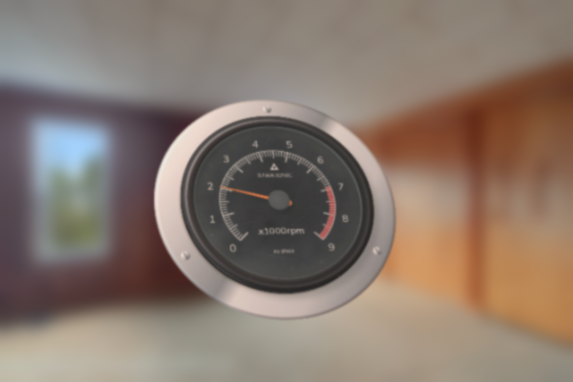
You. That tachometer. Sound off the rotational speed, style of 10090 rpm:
2000 rpm
